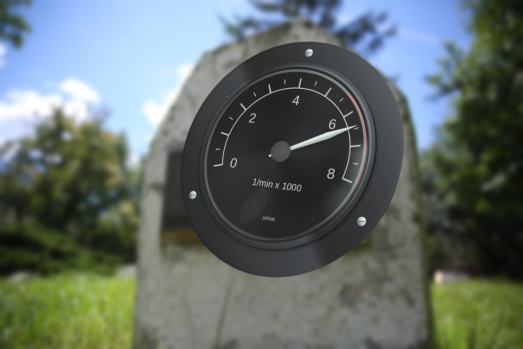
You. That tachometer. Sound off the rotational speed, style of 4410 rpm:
6500 rpm
